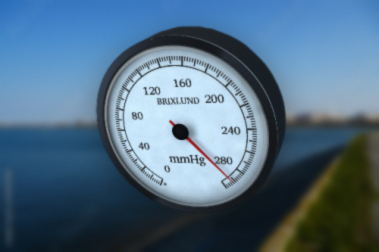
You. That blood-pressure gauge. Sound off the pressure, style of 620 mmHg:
290 mmHg
